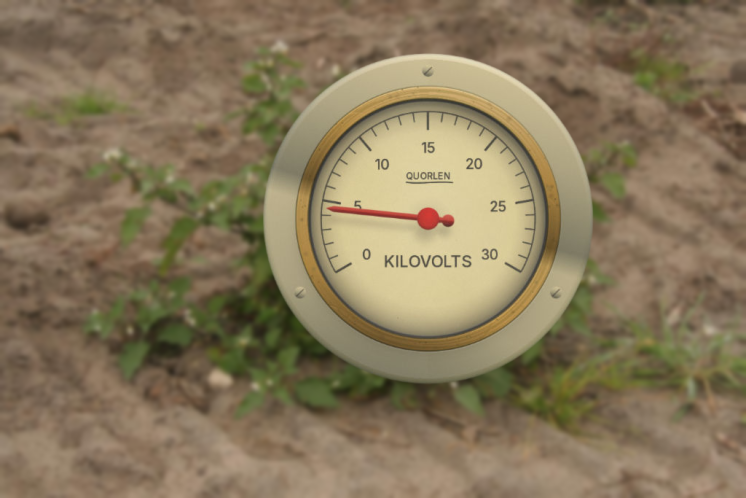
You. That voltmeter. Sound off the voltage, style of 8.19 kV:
4.5 kV
